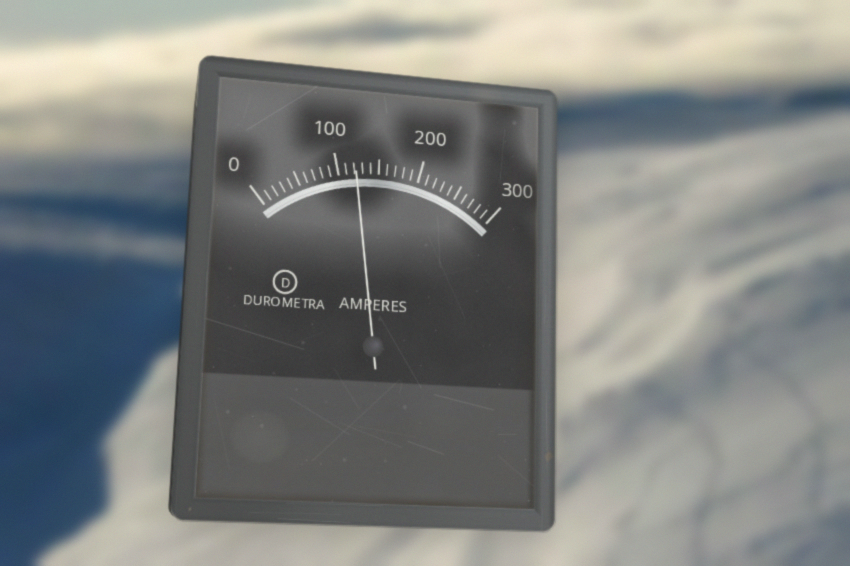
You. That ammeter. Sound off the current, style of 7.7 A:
120 A
